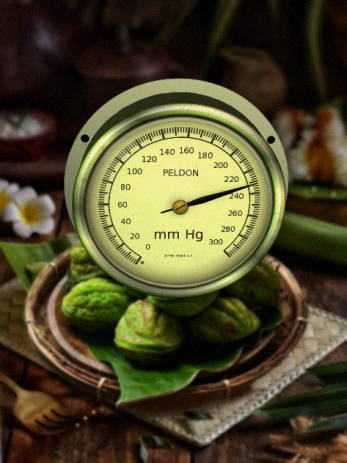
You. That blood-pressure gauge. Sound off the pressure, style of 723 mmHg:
230 mmHg
